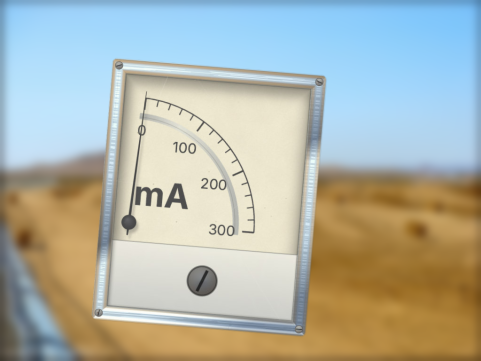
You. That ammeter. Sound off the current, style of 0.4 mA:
0 mA
